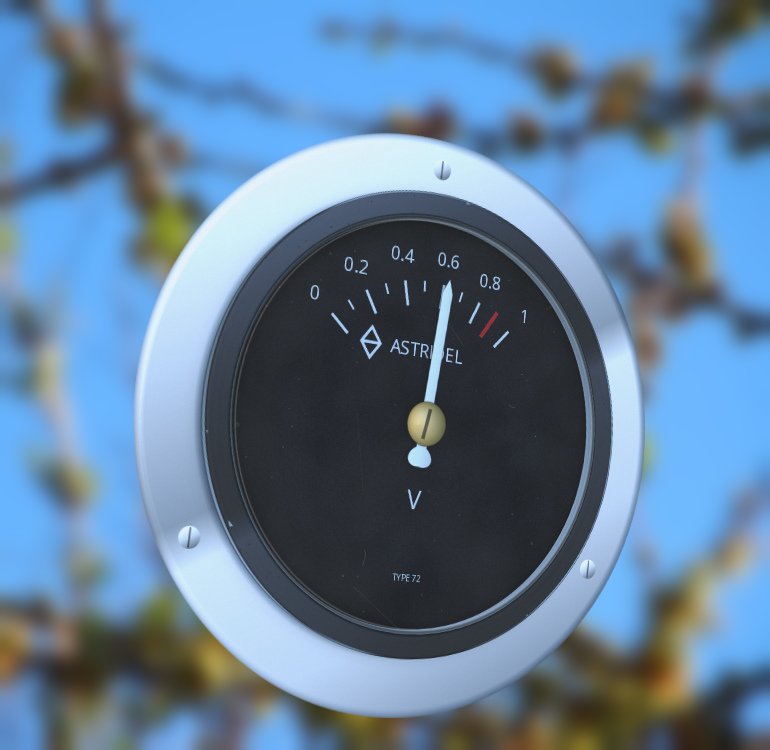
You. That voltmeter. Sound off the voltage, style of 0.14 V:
0.6 V
